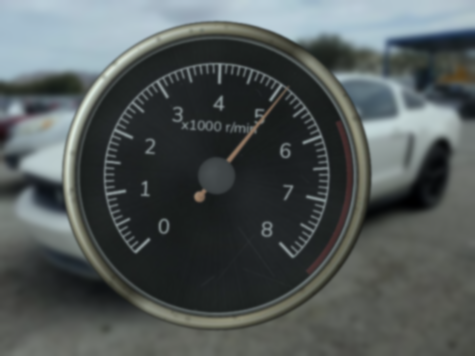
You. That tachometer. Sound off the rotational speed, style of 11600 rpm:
5100 rpm
